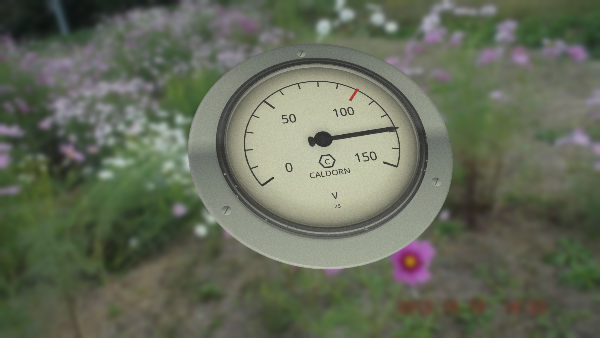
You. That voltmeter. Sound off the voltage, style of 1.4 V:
130 V
